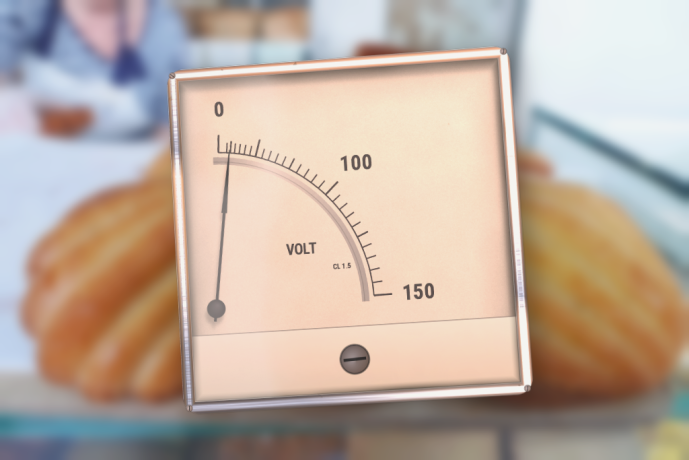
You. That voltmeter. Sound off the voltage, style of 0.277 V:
25 V
